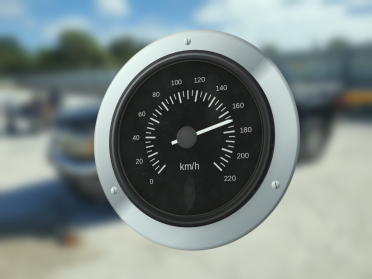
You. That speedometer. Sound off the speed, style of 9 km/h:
170 km/h
